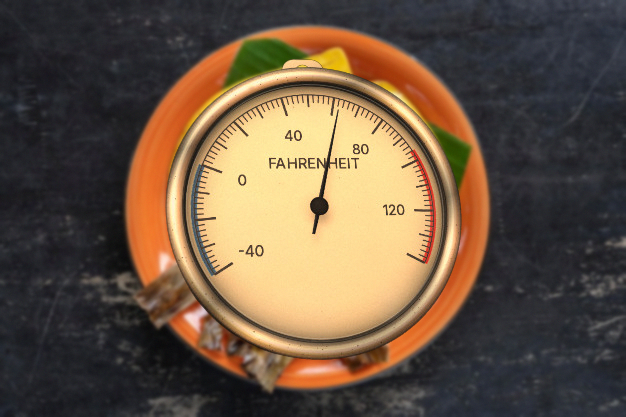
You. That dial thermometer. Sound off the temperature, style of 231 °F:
62 °F
